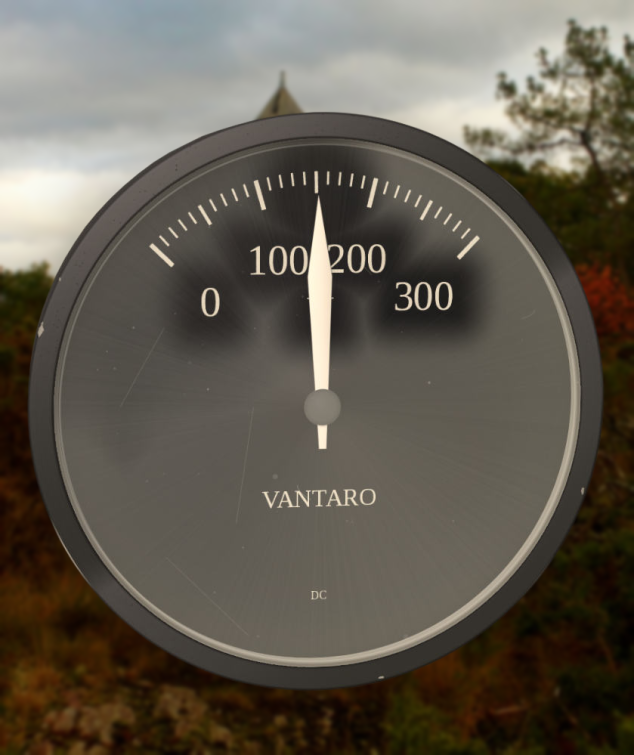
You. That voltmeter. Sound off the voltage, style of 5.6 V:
150 V
